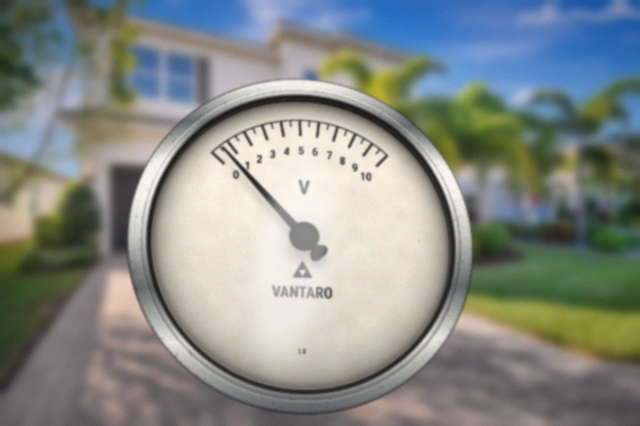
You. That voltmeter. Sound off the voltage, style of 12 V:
0.5 V
